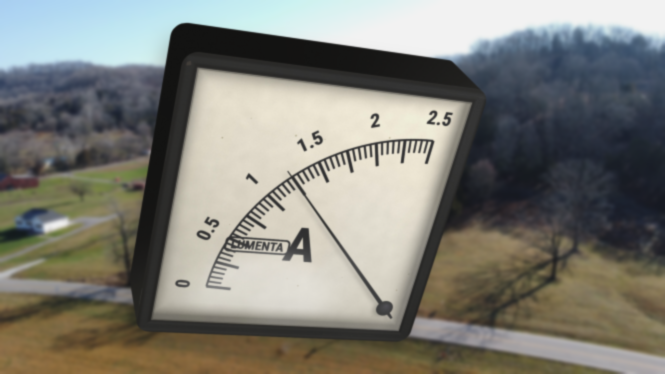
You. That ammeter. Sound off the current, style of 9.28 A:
1.25 A
